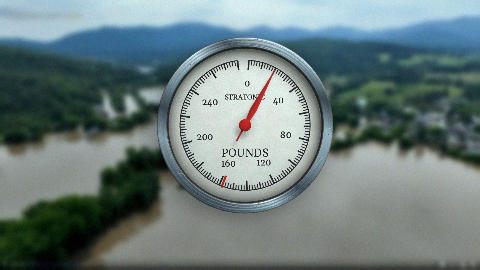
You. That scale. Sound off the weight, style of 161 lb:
20 lb
